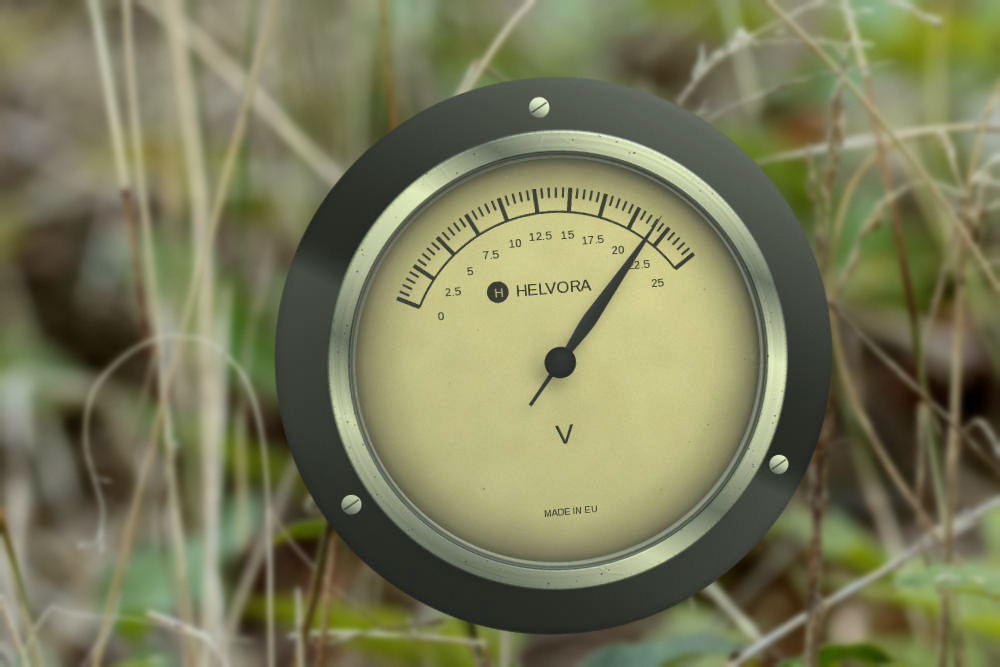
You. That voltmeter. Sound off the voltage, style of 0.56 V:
21.5 V
